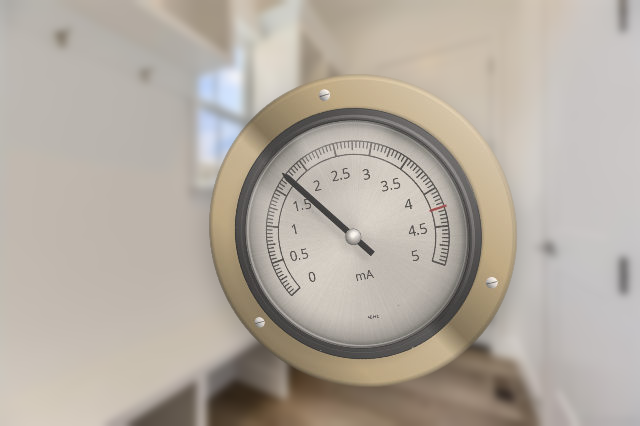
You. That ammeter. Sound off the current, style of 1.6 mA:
1.75 mA
